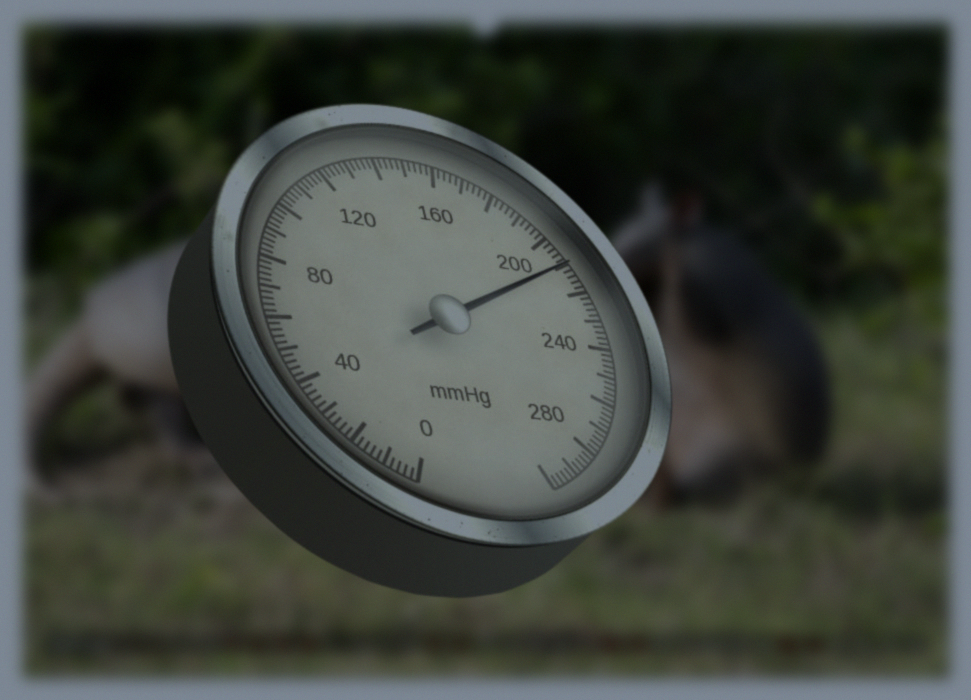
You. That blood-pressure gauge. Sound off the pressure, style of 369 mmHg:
210 mmHg
